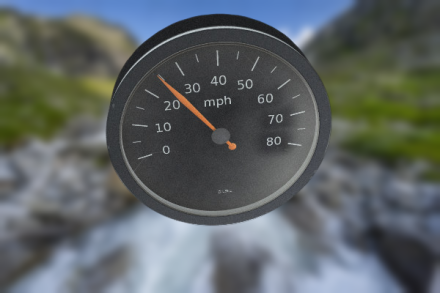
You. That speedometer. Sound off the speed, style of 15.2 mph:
25 mph
